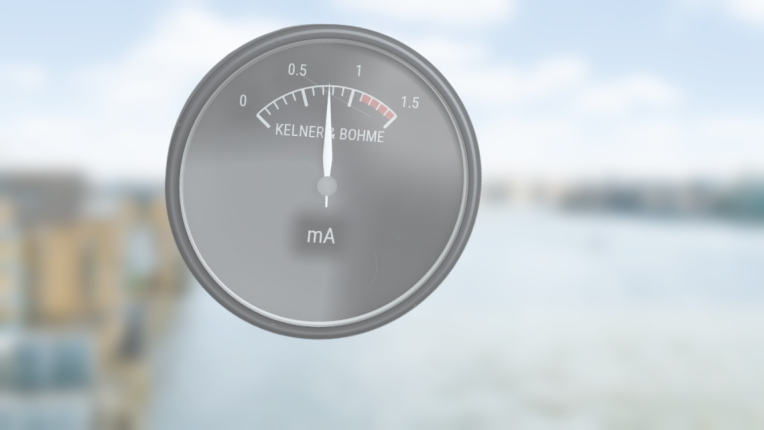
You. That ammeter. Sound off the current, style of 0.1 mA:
0.75 mA
